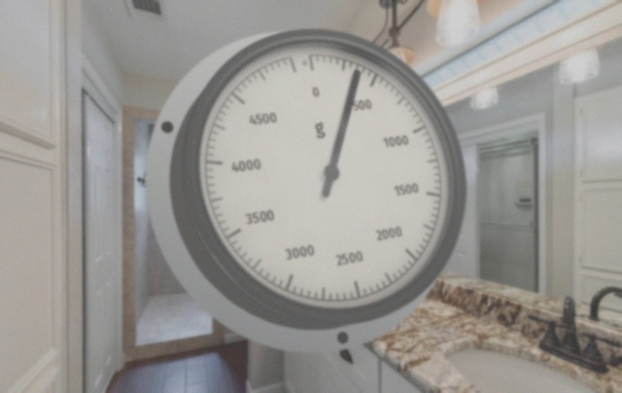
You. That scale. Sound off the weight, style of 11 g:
350 g
